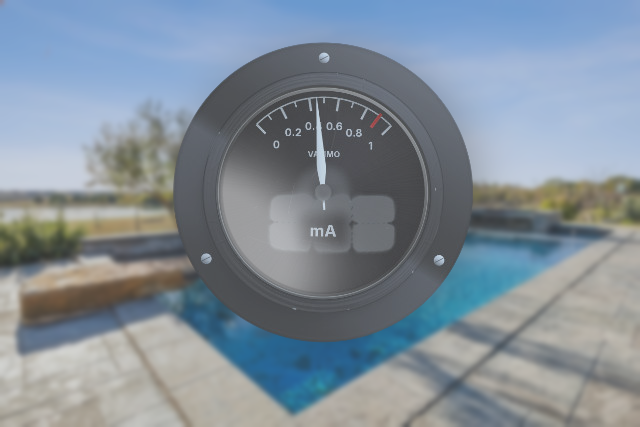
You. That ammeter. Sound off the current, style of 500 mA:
0.45 mA
